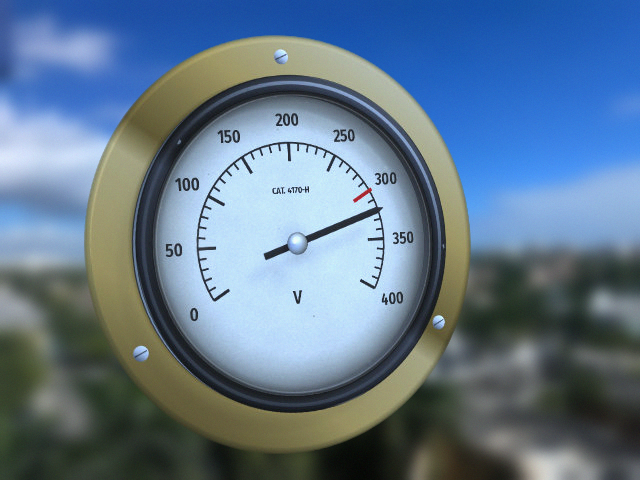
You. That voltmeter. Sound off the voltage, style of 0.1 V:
320 V
